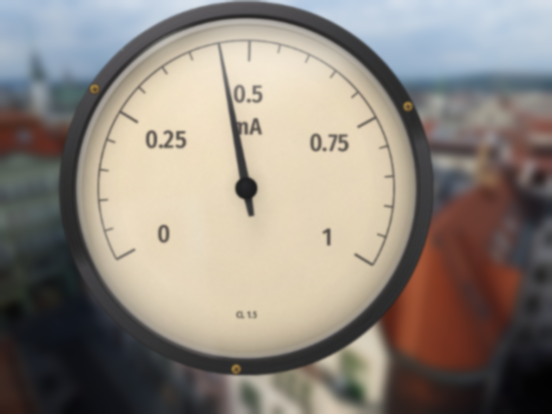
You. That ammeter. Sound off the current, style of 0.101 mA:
0.45 mA
